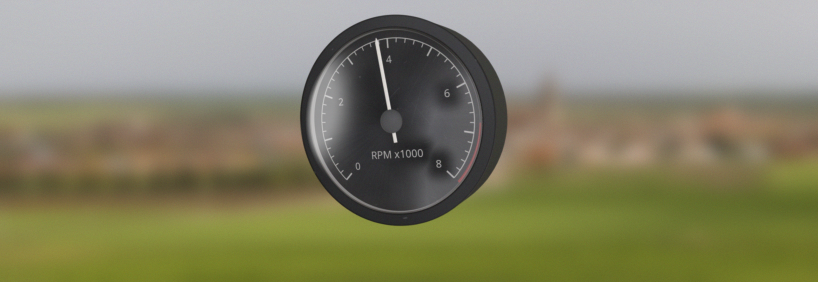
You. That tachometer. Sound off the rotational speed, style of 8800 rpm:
3800 rpm
